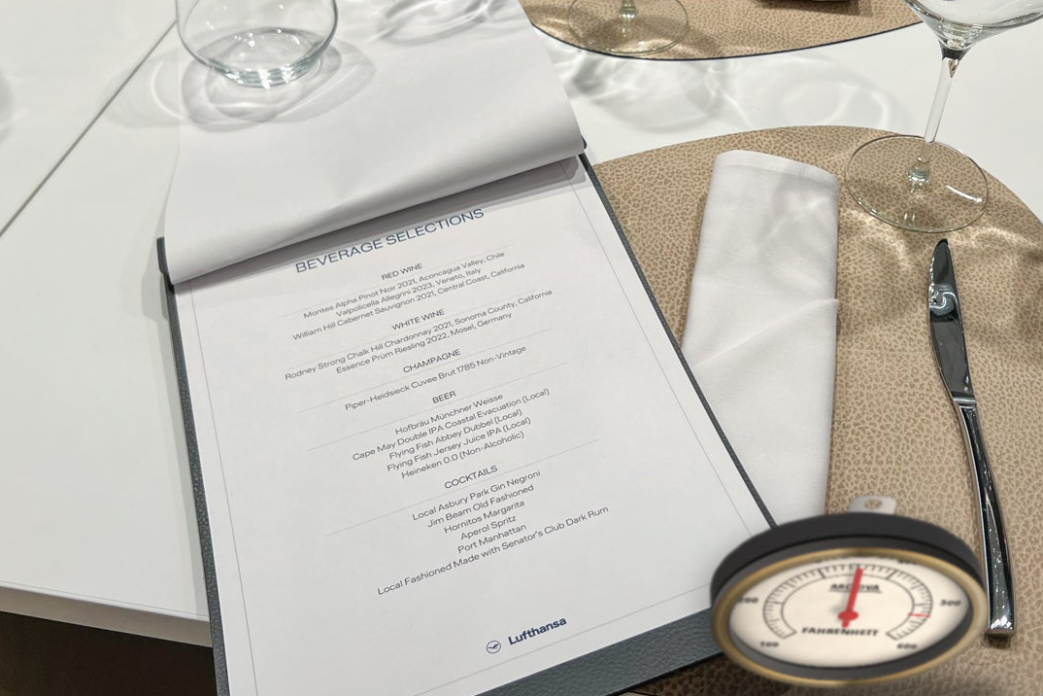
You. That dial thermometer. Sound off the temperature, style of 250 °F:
350 °F
